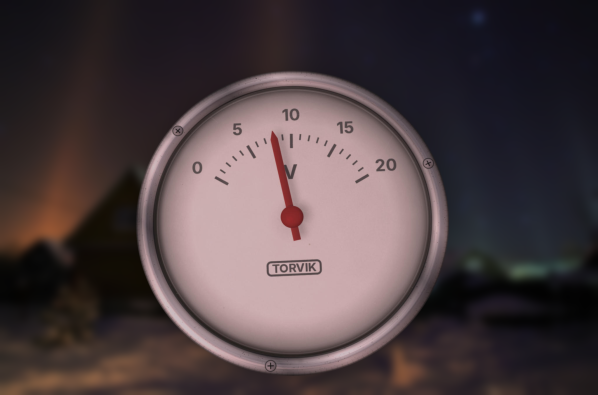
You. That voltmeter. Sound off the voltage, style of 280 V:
8 V
